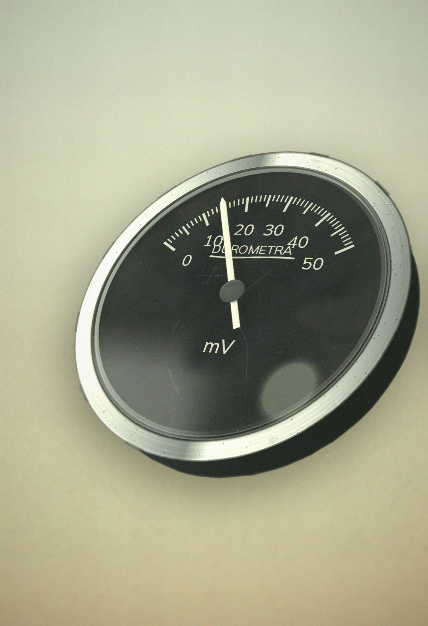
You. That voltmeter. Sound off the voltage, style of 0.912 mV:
15 mV
